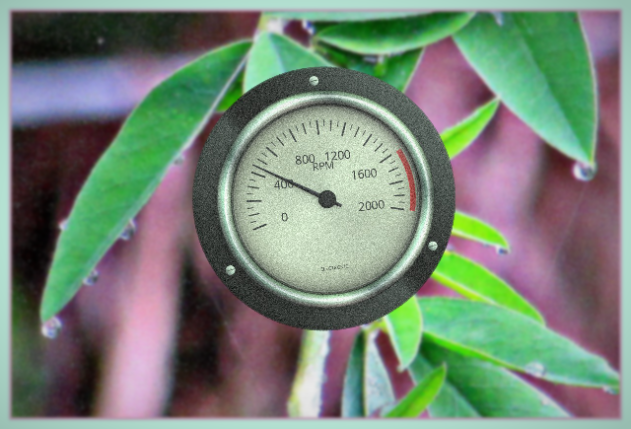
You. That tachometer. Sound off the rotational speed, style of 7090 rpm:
450 rpm
